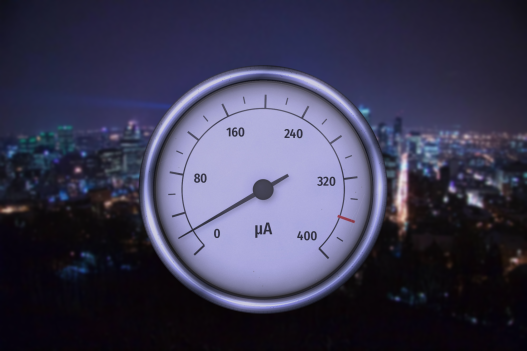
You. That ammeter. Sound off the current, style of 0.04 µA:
20 µA
